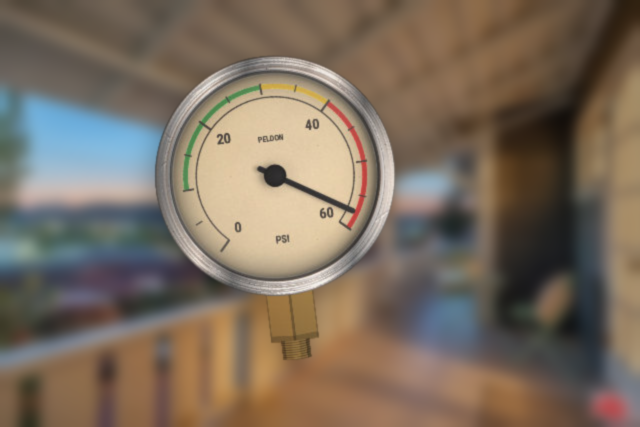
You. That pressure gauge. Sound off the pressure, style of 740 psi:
57.5 psi
